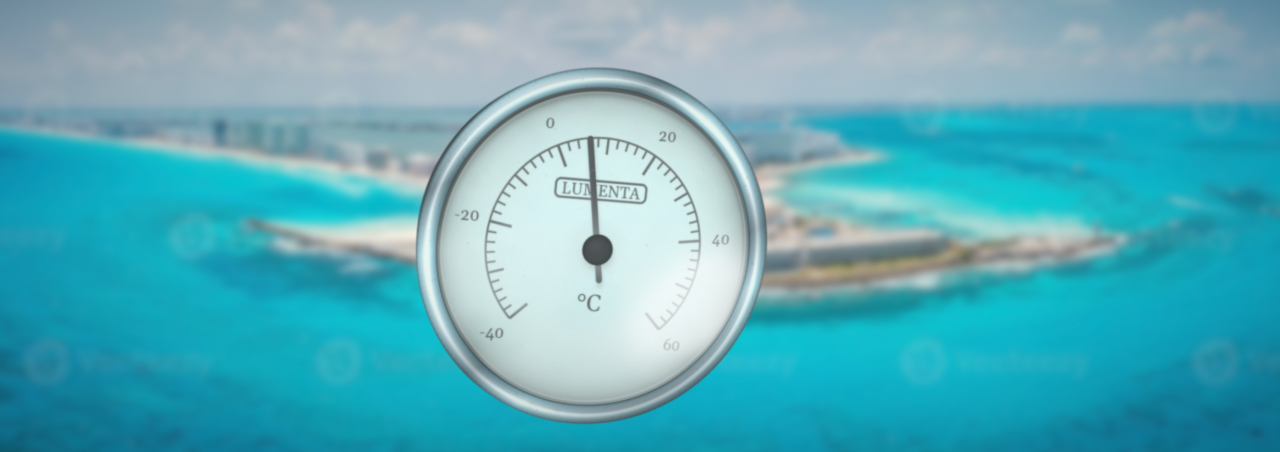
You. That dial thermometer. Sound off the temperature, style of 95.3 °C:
6 °C
